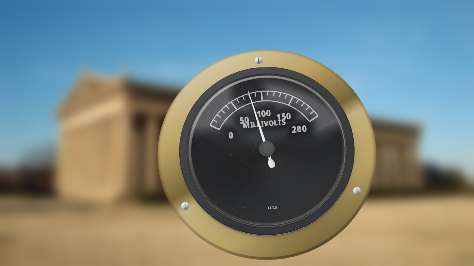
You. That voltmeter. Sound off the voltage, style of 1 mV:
80 mV
